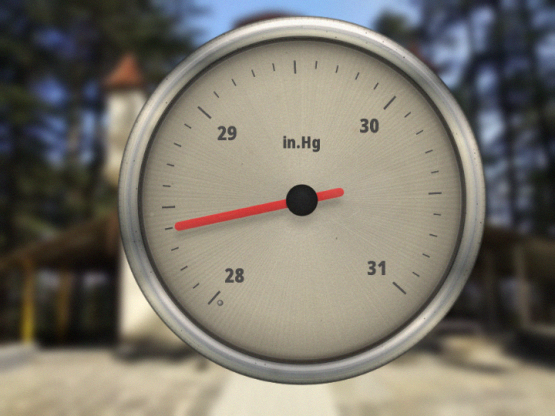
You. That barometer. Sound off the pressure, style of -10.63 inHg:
28.4 inHg
